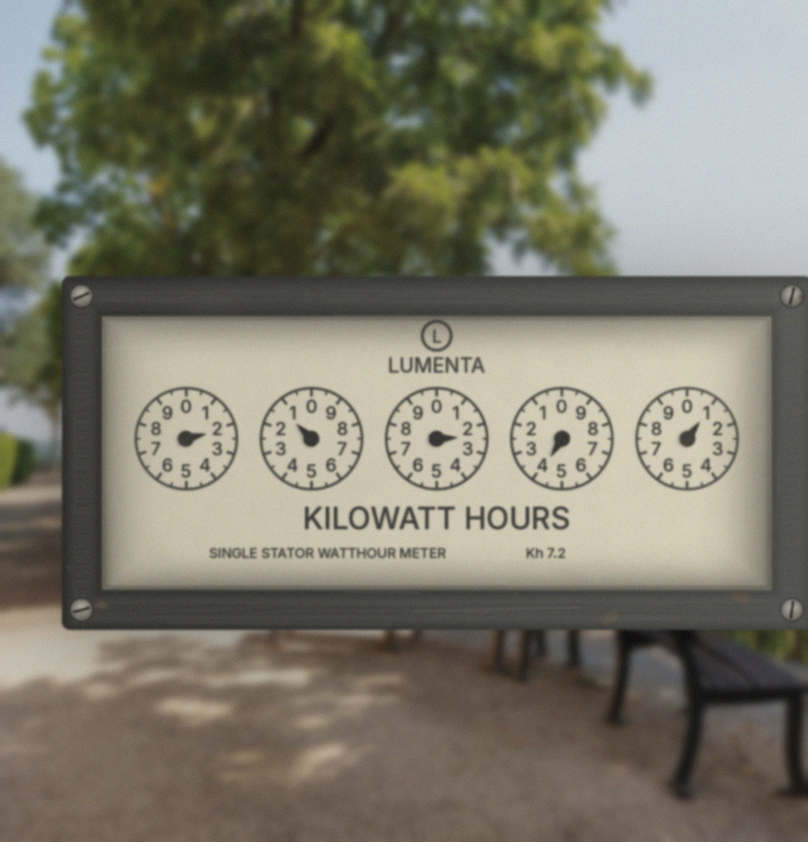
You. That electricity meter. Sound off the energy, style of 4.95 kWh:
21241 kWh
